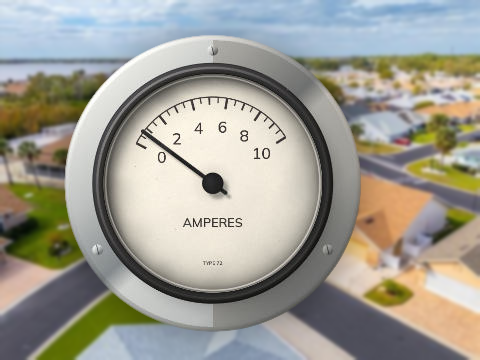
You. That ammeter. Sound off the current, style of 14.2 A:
0.75 A
